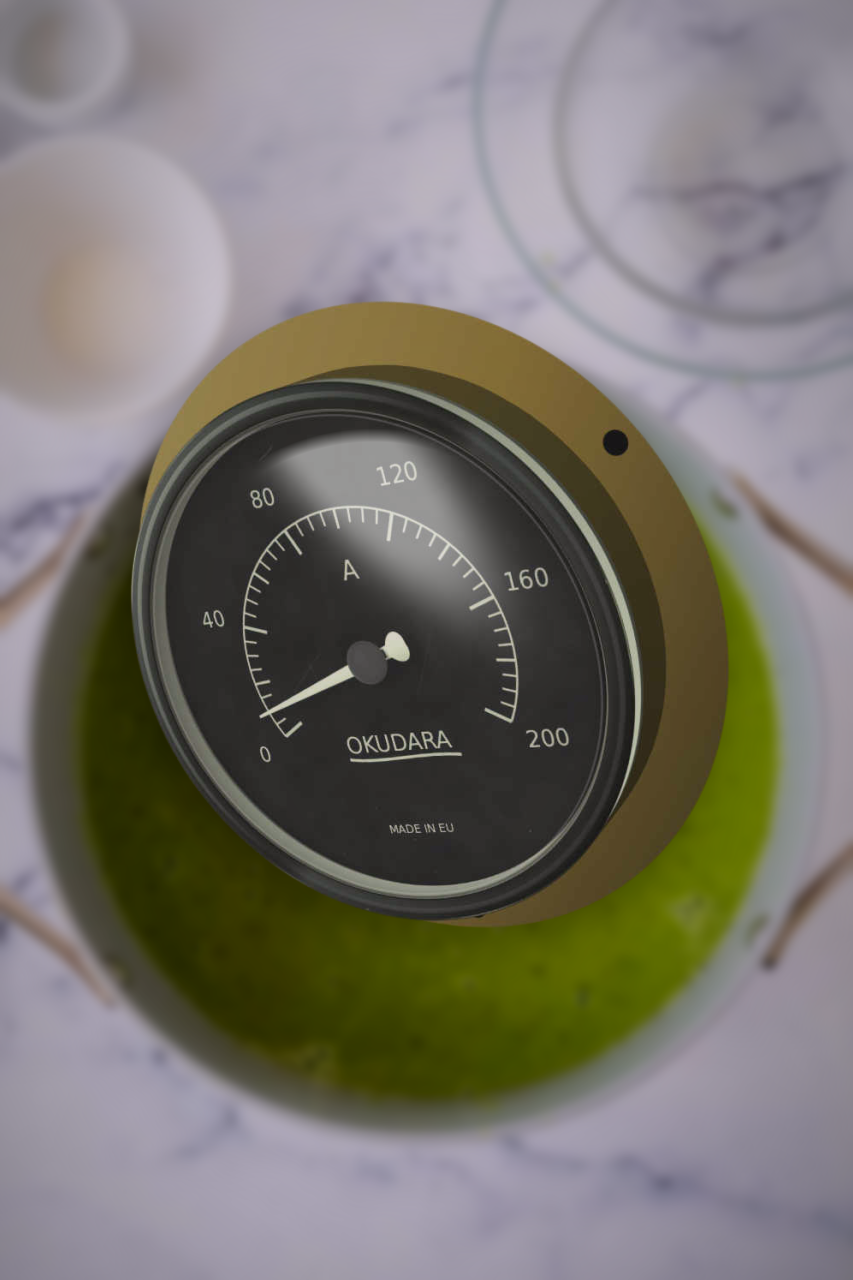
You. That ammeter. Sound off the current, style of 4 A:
10 A
